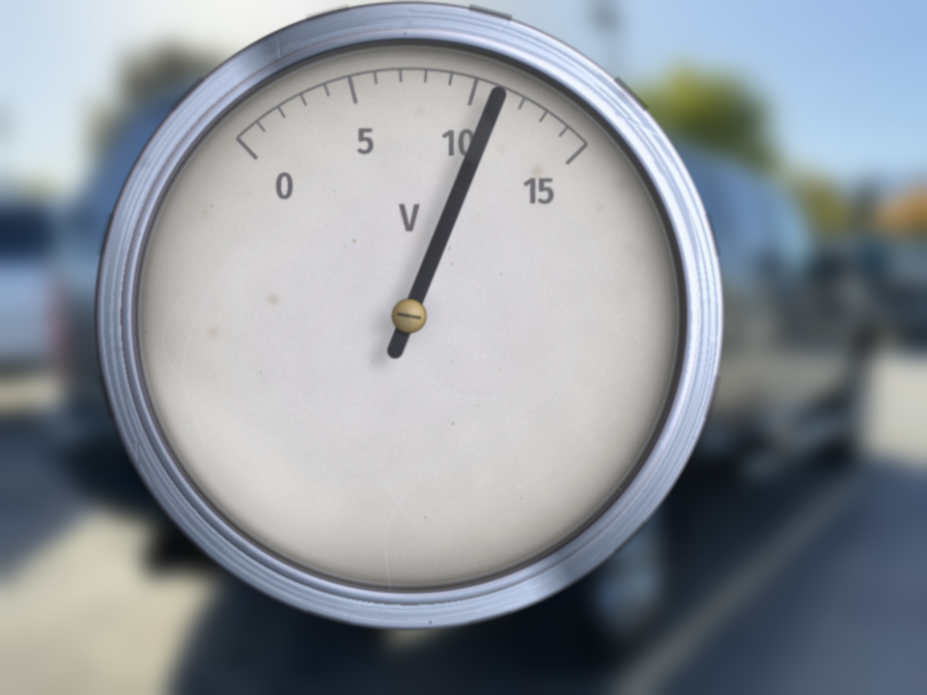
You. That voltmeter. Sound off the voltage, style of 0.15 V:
11 V
